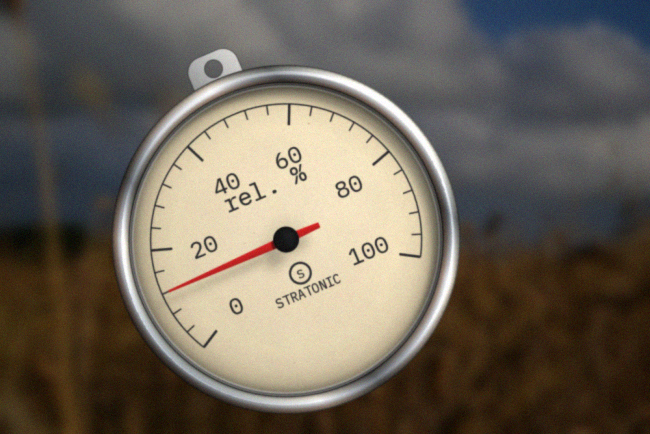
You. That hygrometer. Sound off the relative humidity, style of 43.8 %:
12 %
